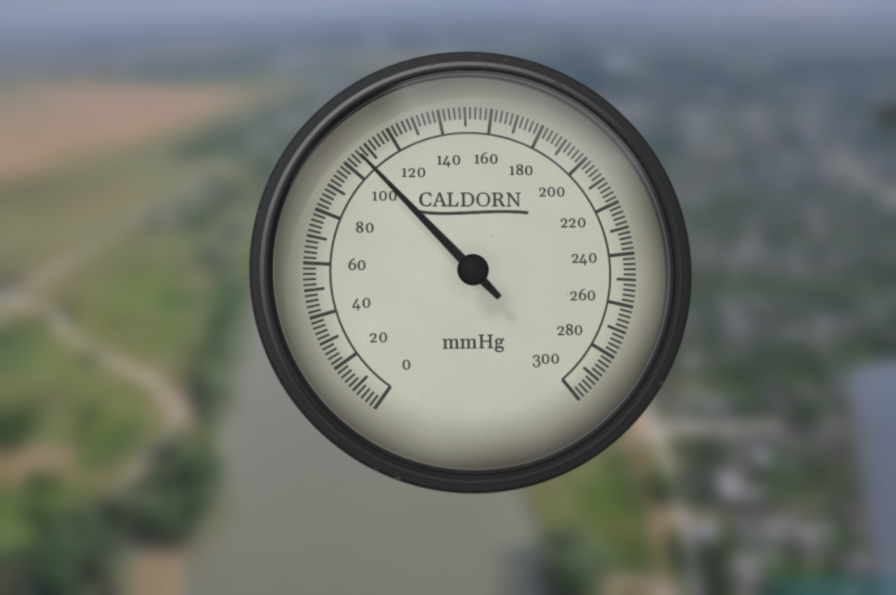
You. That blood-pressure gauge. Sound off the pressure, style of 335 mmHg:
106 mmHg
